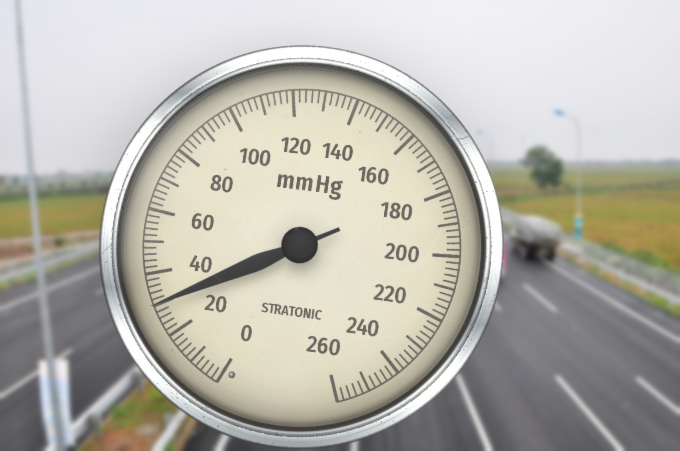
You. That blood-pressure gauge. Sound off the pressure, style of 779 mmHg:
30 mmHg
